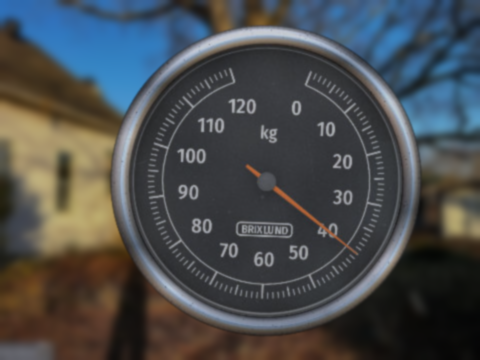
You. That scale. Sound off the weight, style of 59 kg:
40 kg
